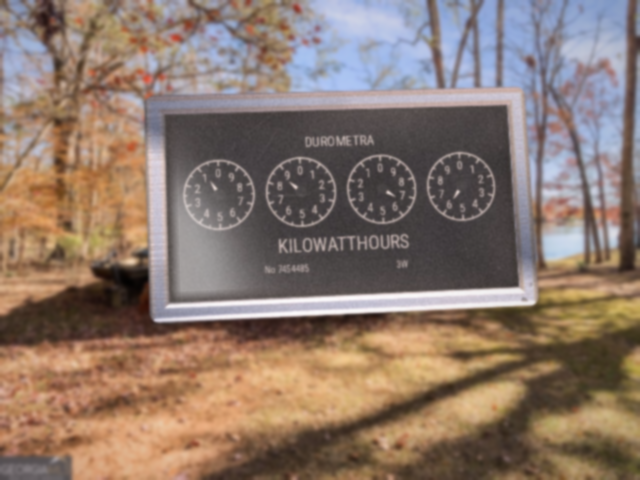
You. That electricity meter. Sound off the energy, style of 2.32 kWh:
866 kWh
